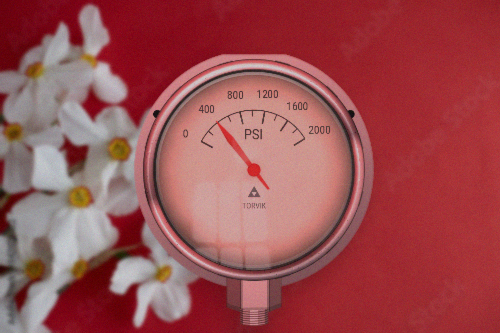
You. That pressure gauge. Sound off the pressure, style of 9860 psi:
400 psi
